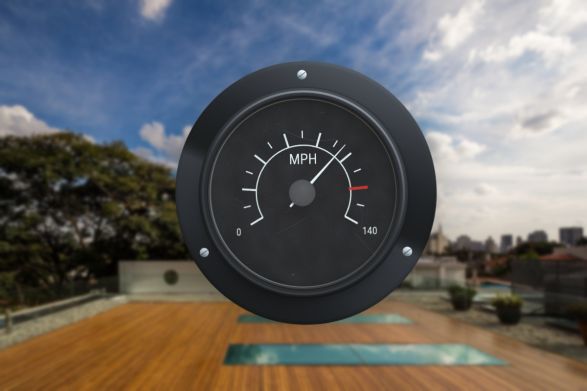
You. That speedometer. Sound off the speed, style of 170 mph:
95 mph
